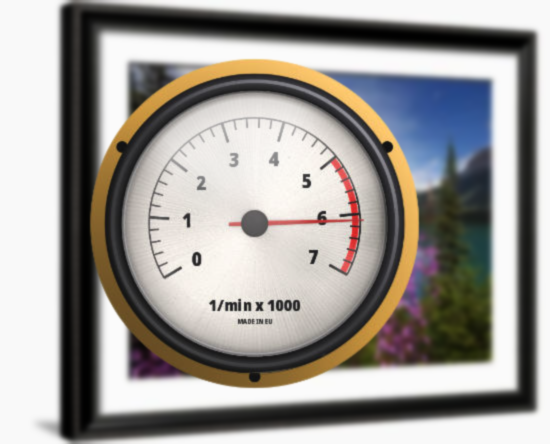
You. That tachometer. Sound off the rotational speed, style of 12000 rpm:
6100 rpm
